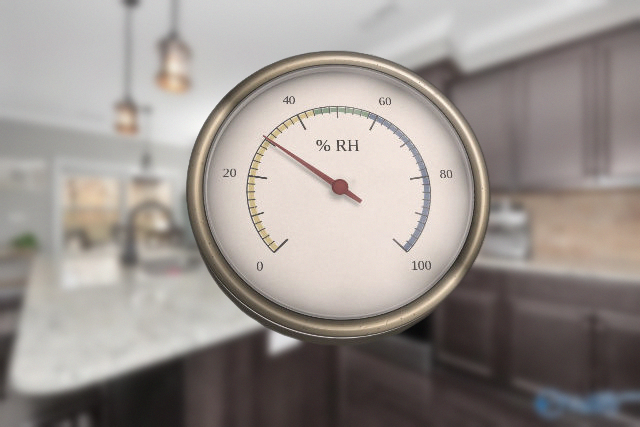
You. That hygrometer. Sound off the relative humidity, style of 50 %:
30 %
